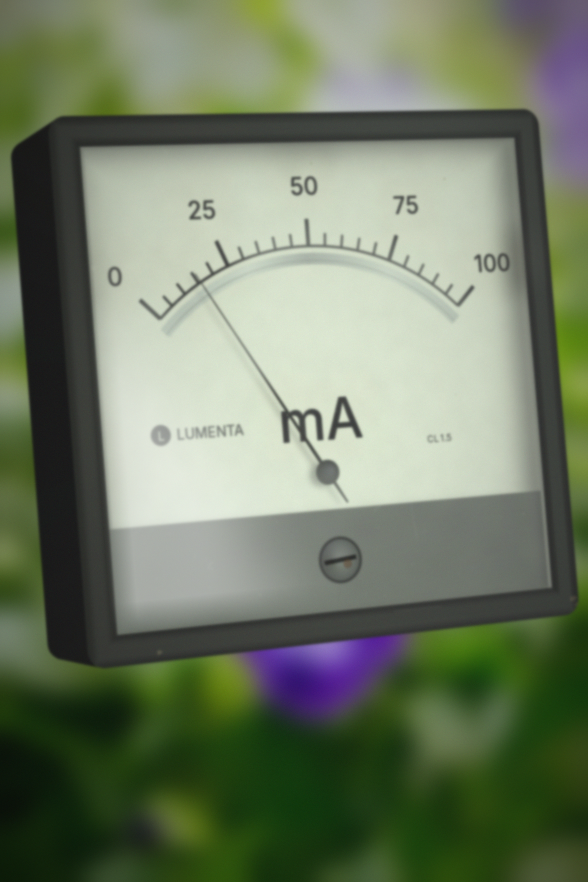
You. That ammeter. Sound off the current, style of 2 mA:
15 mA
